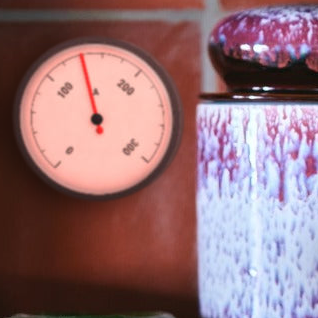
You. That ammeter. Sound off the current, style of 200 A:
140 A
